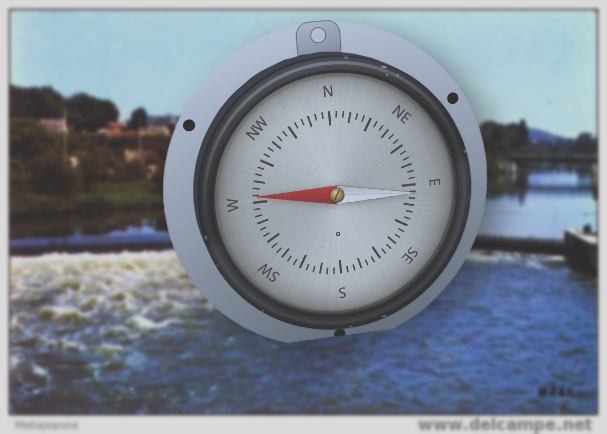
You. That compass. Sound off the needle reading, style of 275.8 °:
275 °
